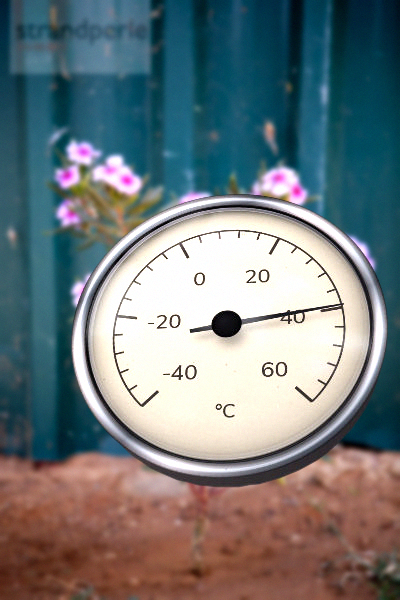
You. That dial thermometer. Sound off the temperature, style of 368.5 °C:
40 °C
